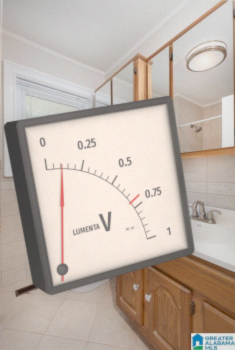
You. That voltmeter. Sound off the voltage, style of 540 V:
0.1 V
